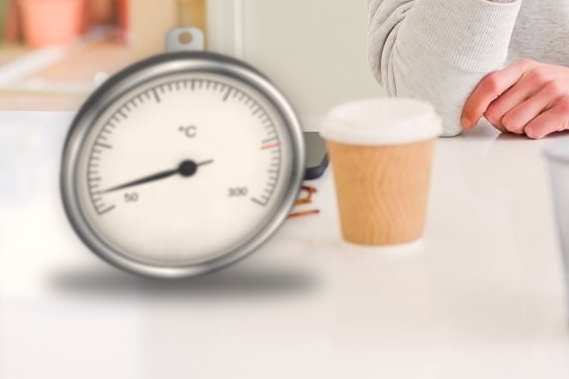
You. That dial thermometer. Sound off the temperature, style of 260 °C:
65 °C
